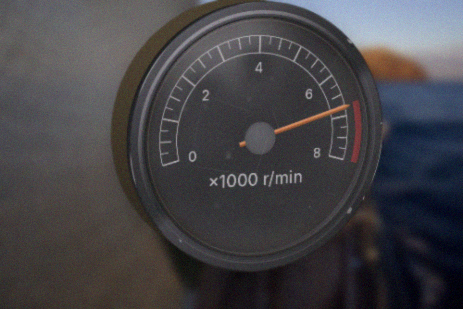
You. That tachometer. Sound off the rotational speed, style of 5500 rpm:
6750 rpm
